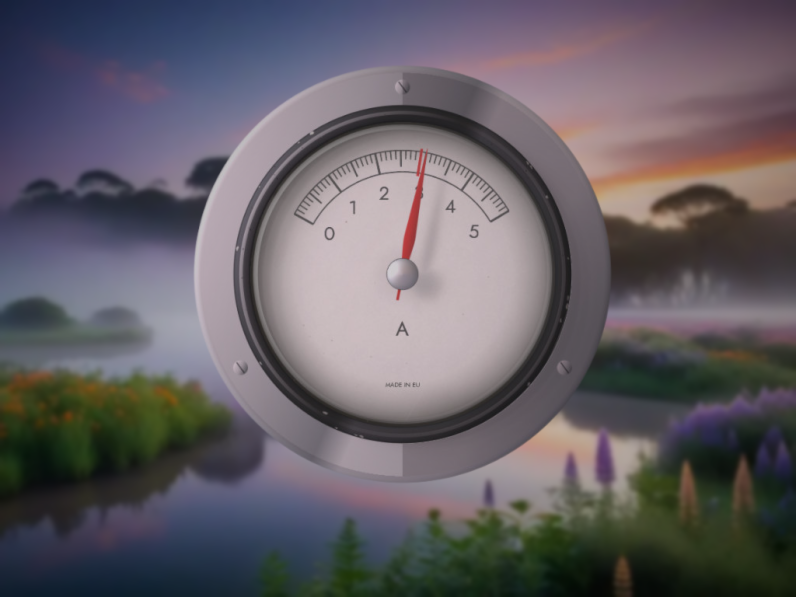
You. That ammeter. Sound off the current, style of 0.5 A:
3 A
